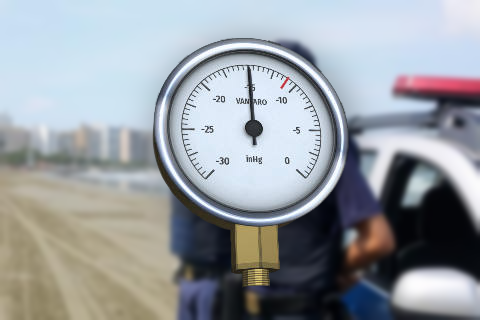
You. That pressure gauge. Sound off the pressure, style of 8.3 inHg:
-15 inHg
